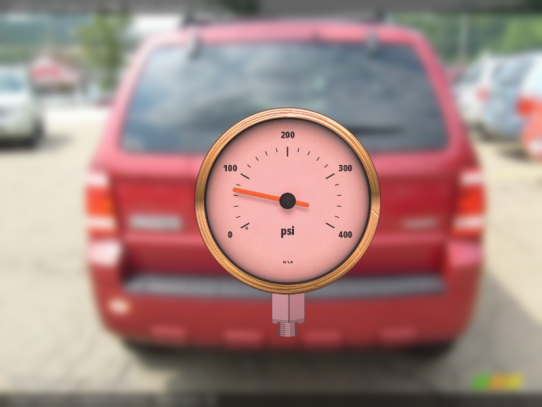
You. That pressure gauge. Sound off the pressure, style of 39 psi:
70 psi
